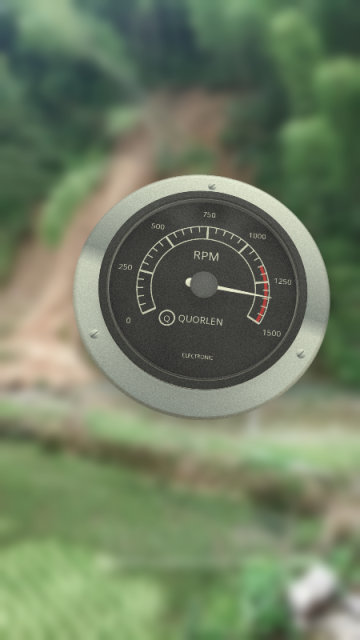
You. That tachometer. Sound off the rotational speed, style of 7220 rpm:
1350 rpm
